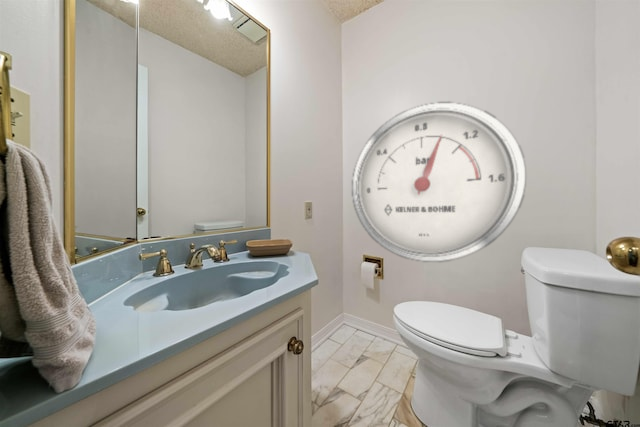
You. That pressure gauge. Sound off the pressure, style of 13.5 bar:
1 bar
